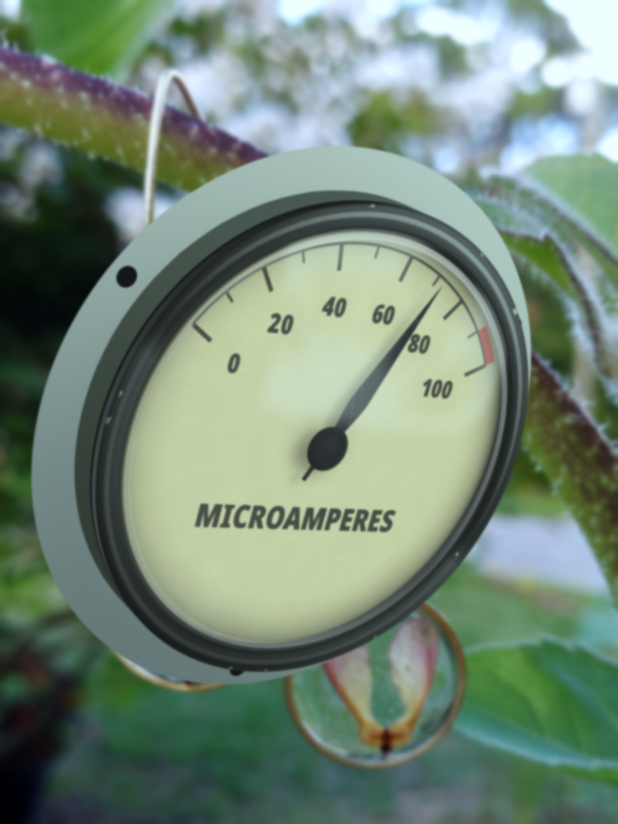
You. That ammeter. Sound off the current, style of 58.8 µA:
70 µA
